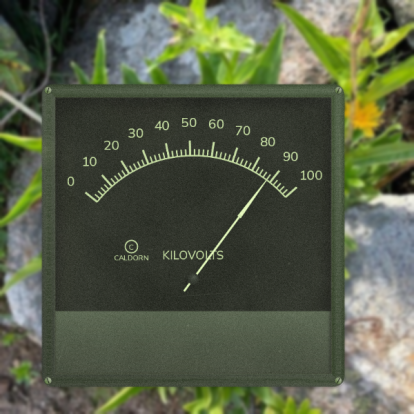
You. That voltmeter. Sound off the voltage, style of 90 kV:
88 kV
